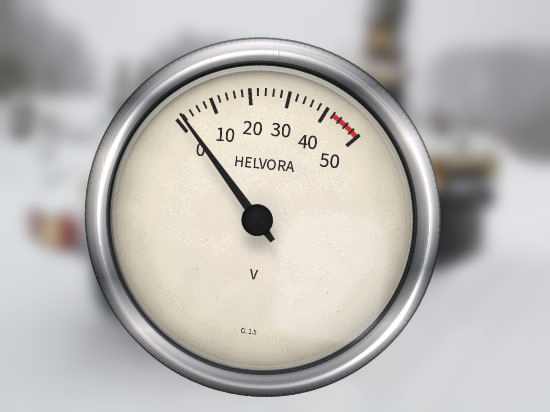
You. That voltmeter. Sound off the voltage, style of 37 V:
2 V
